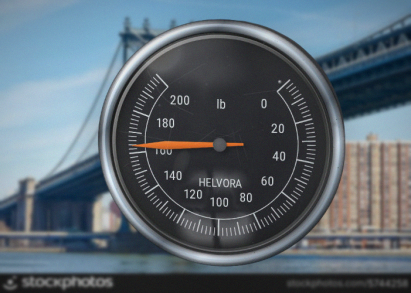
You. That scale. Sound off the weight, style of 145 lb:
164 lb
